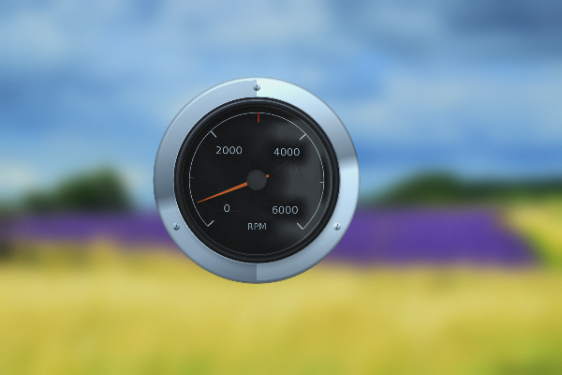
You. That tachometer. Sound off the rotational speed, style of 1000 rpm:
500 rpm
